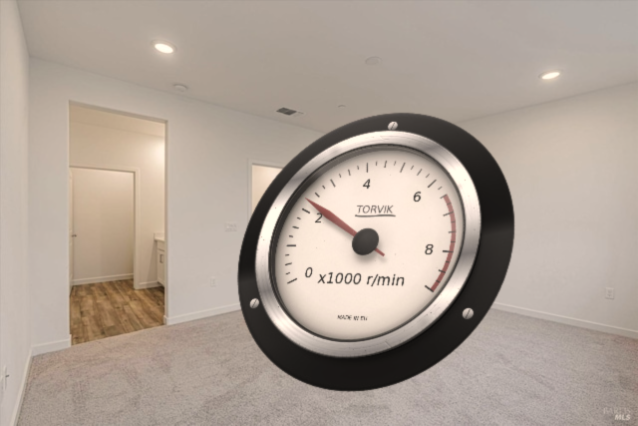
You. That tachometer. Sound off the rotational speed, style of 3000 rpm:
2250 rpm
